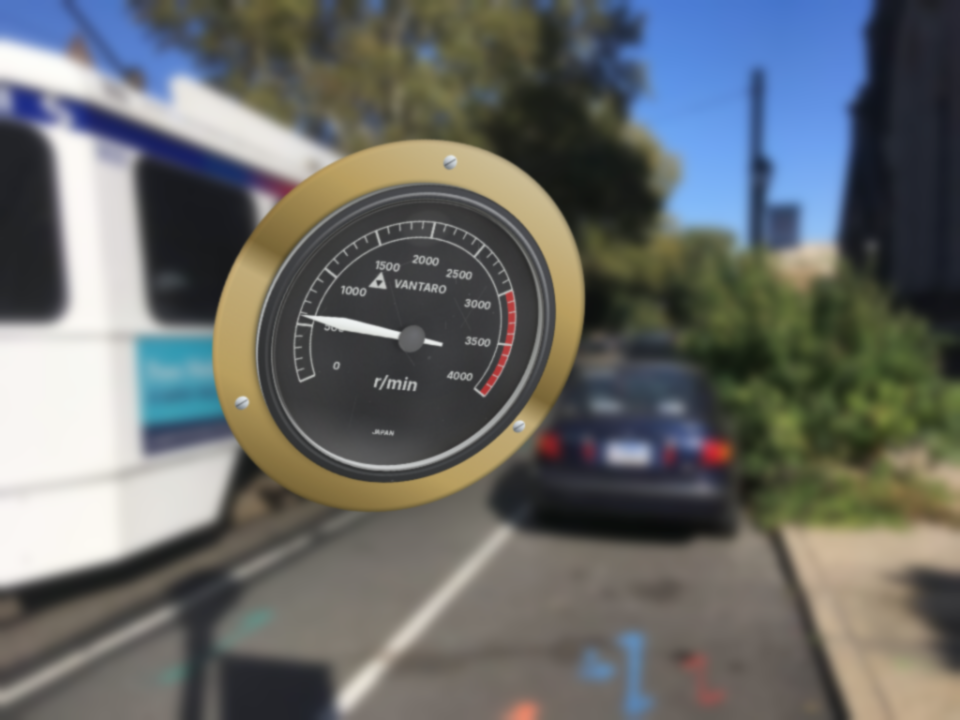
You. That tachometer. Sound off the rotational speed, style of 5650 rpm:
600 rpm
